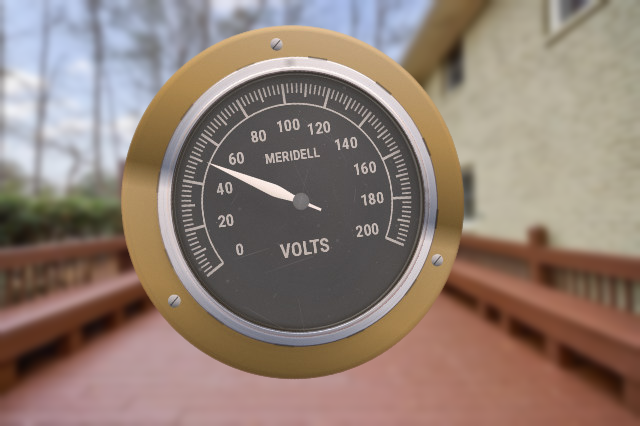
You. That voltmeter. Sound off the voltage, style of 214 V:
50 V
